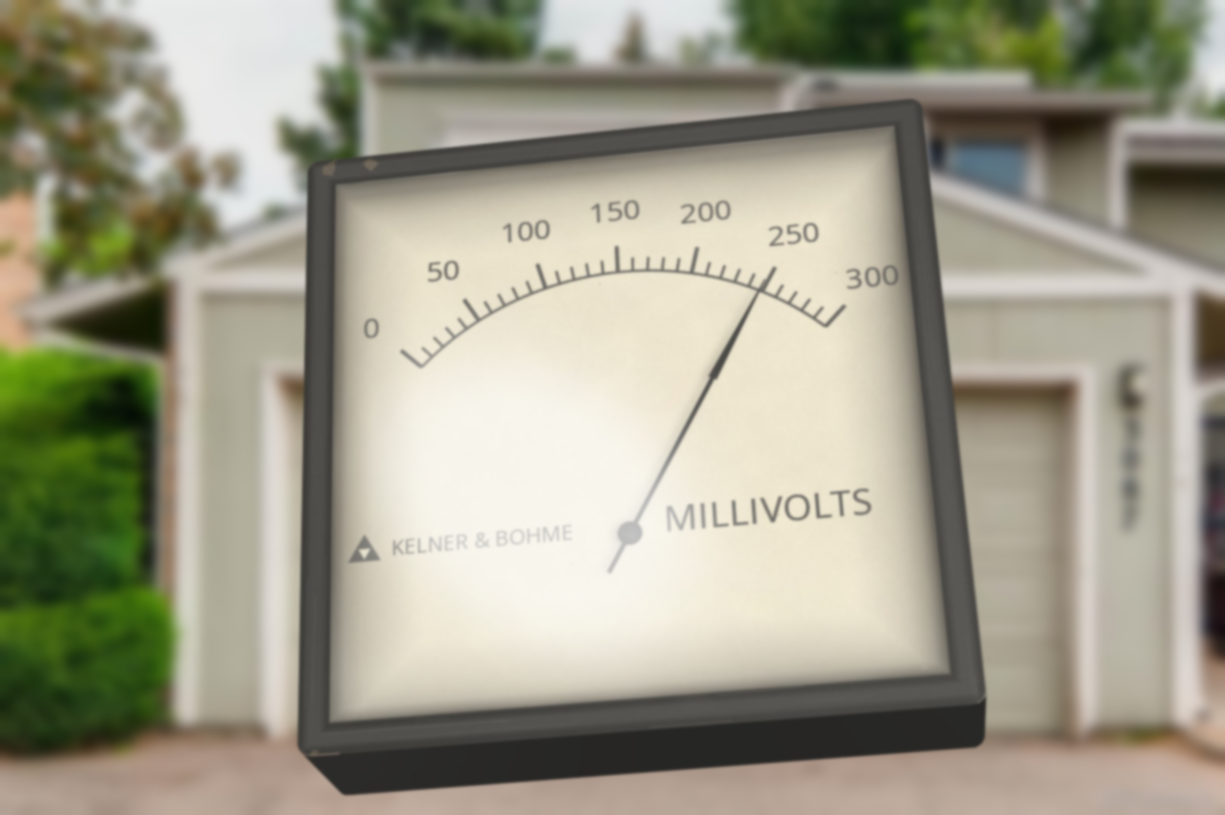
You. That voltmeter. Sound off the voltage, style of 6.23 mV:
250 mV
